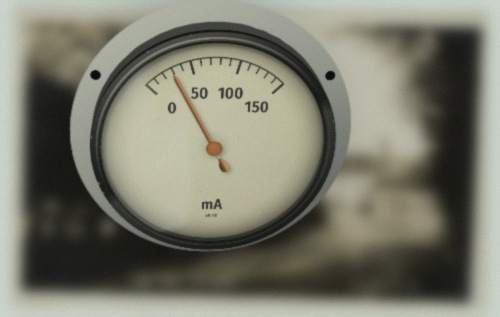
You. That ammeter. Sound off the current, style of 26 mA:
30 mA
